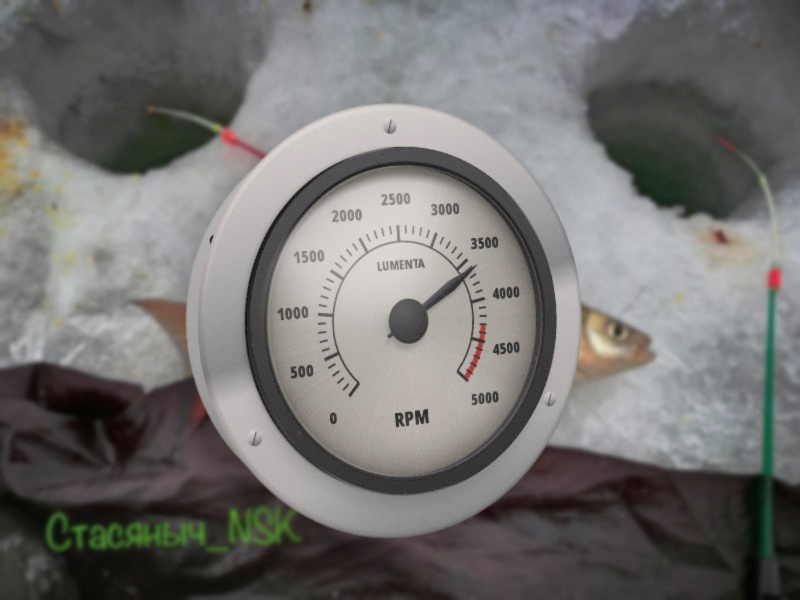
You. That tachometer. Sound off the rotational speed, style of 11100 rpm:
3600 rpm
